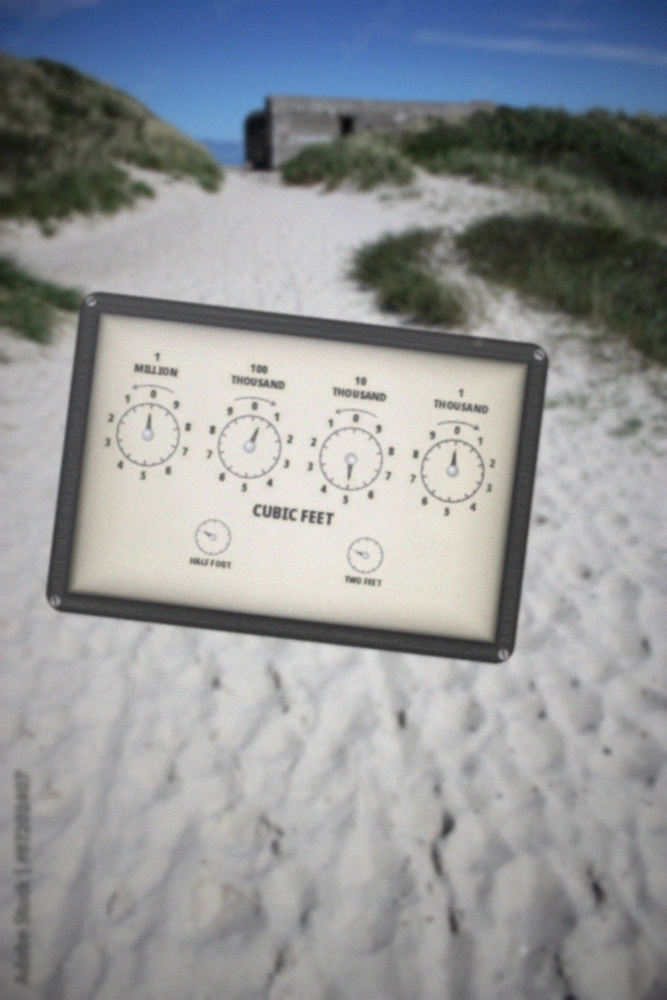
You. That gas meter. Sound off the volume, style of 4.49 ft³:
5000 ft³
